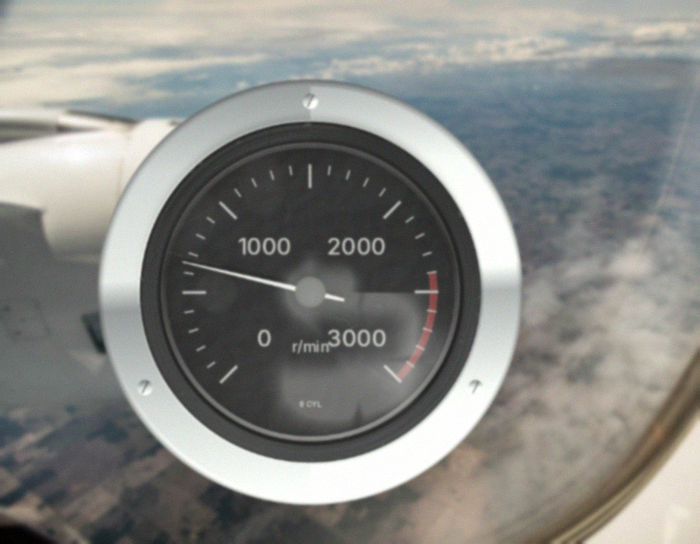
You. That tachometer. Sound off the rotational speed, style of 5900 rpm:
650 rpm
